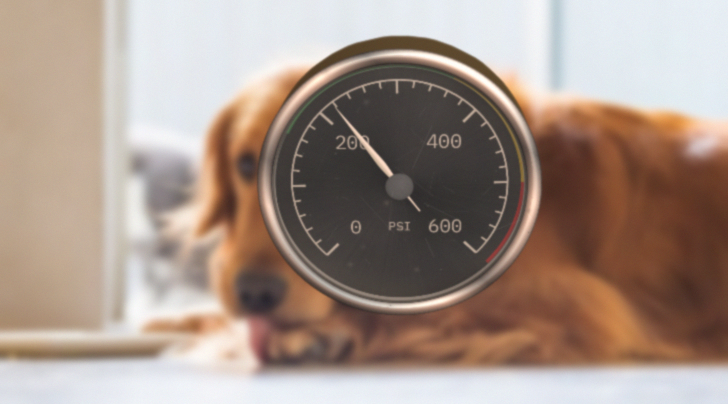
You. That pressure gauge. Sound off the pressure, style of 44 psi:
220 psi
